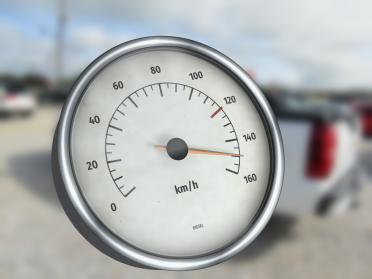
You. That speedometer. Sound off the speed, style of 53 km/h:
150 km/h
